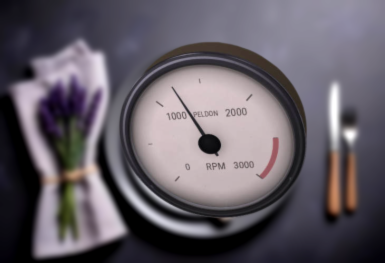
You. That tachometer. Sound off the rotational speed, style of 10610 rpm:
1250 rpm
